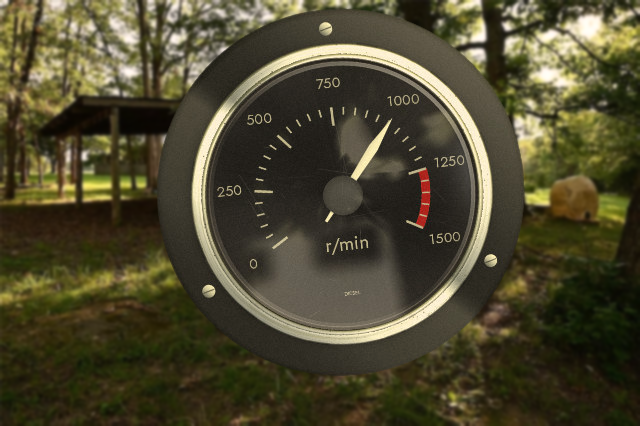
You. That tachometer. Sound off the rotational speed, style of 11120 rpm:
1000 rpm
